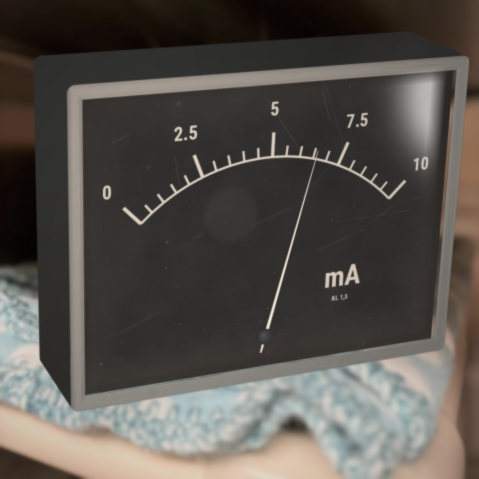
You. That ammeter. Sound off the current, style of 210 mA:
6.5 mA
